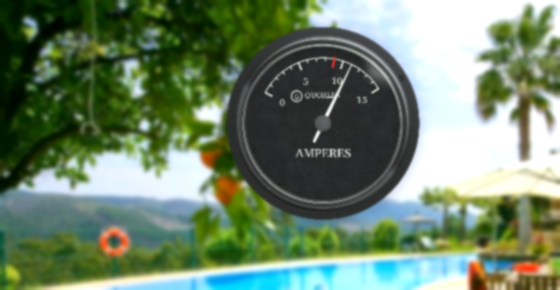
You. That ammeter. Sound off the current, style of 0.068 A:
11 A
